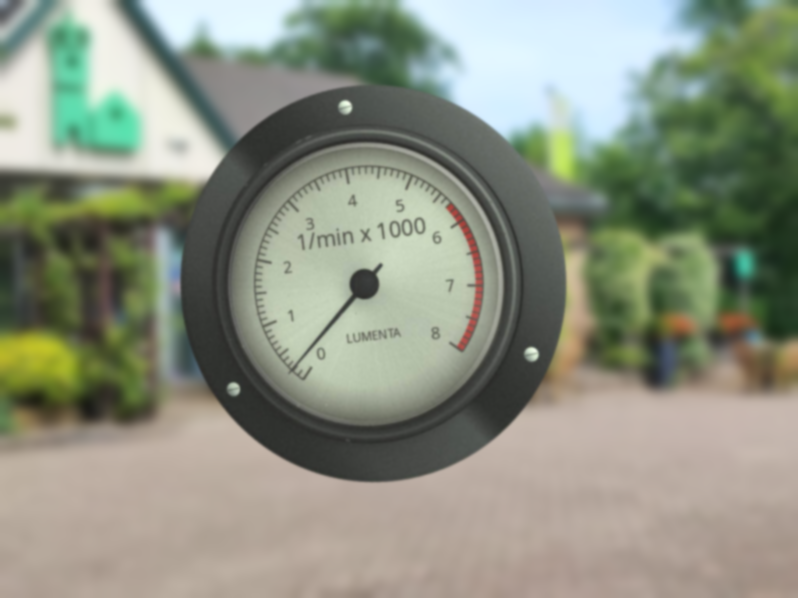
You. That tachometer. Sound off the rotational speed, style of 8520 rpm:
200 rpm
